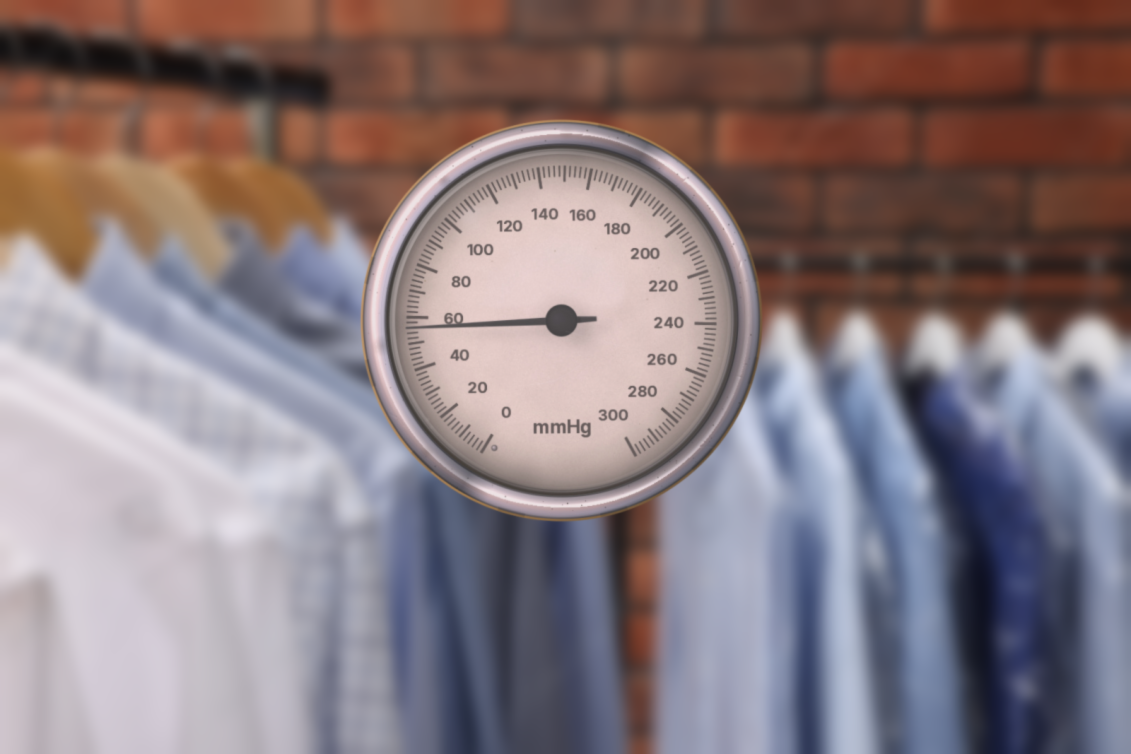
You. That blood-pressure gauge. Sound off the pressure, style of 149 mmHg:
56 mmHg
